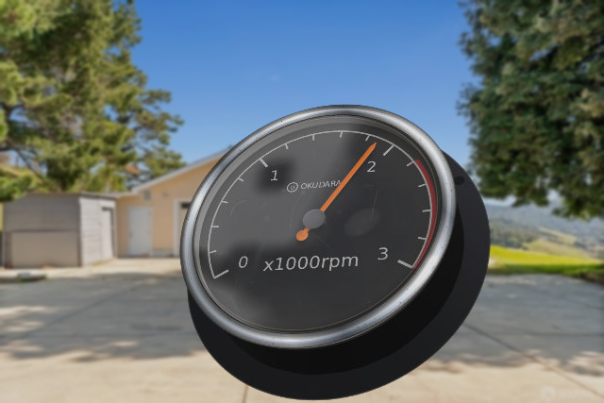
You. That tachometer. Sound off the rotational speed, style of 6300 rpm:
1900 rpm
